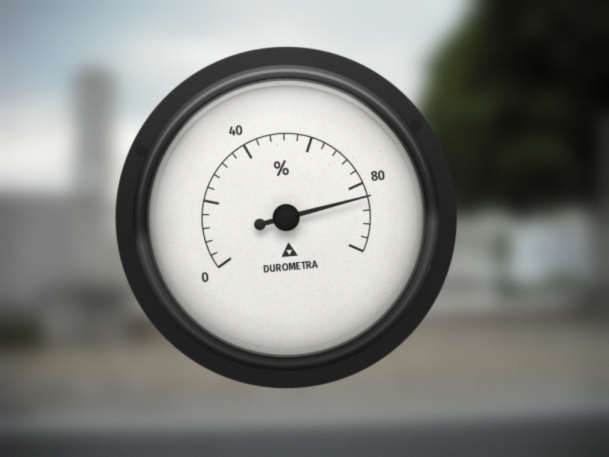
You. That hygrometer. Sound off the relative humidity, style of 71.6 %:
84 %
